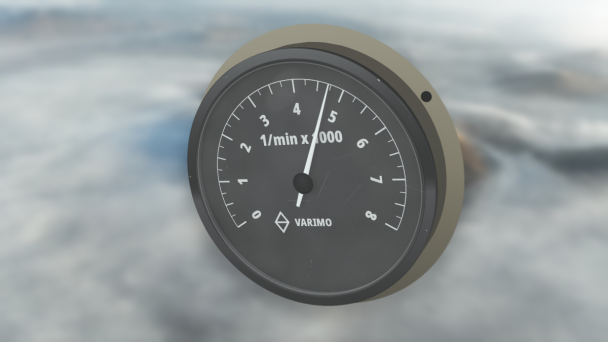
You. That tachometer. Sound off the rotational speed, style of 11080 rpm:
4750 rpm
